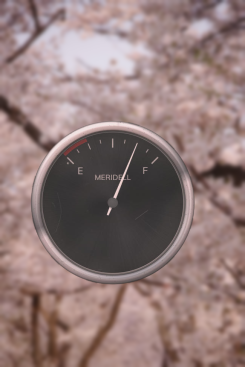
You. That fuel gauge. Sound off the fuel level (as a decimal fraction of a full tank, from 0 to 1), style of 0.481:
0.75
